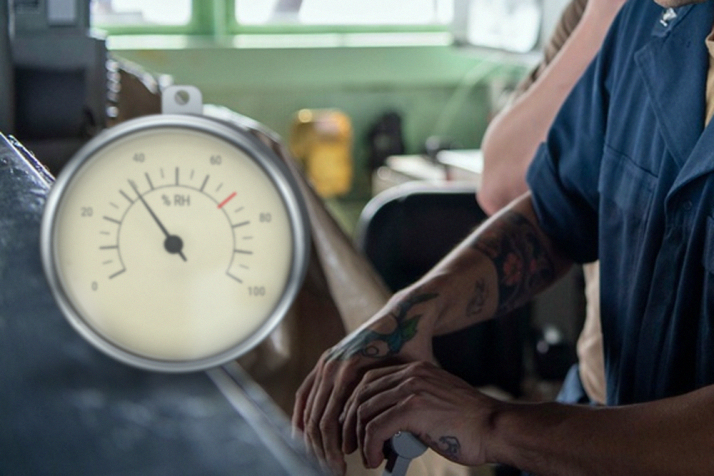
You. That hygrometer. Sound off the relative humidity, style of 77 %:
35 %
